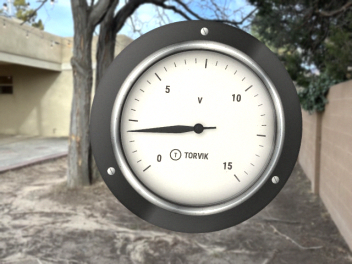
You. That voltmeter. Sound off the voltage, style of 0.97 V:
2 V
